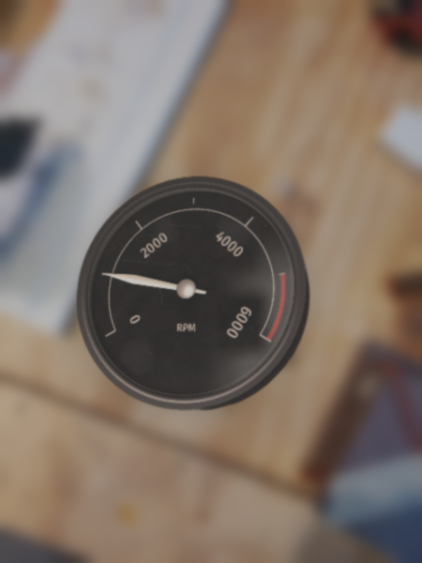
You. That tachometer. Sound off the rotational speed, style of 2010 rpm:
1000 rpm
